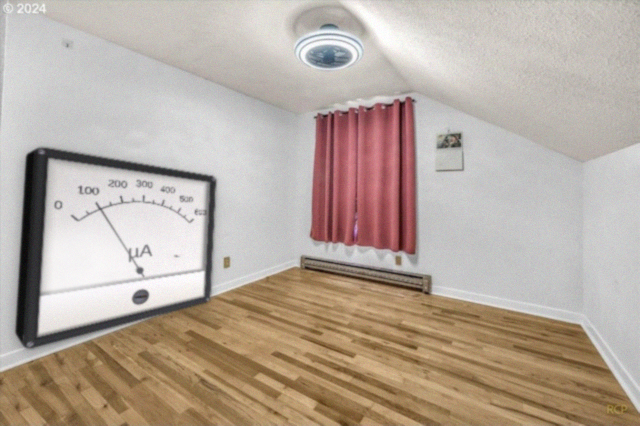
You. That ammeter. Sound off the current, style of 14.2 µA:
100 µA
